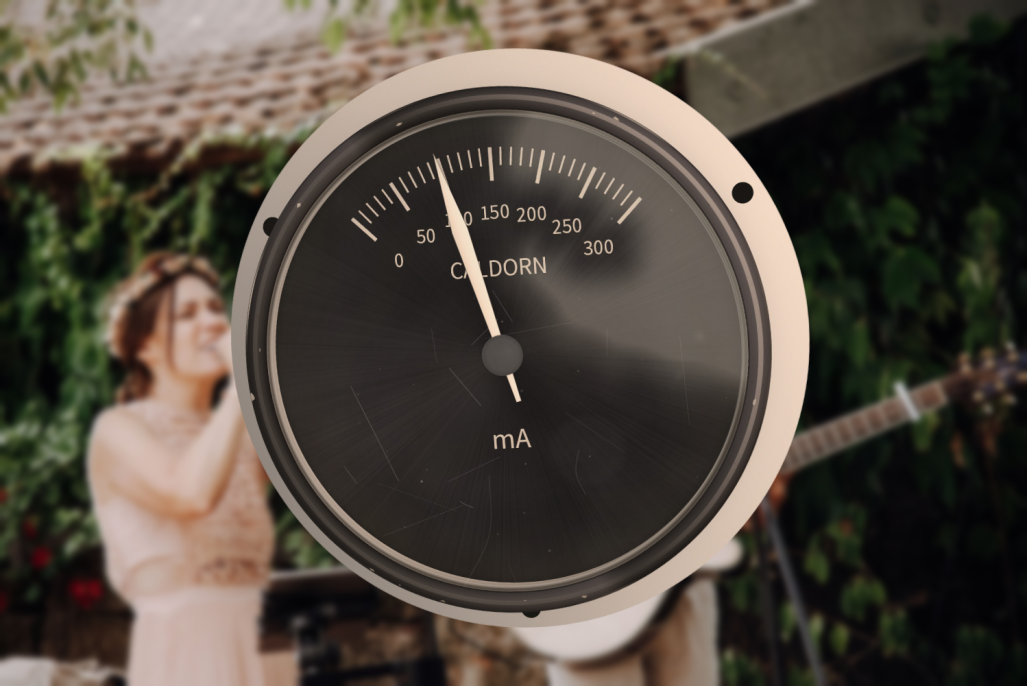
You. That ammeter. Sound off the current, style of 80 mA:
100 mA
